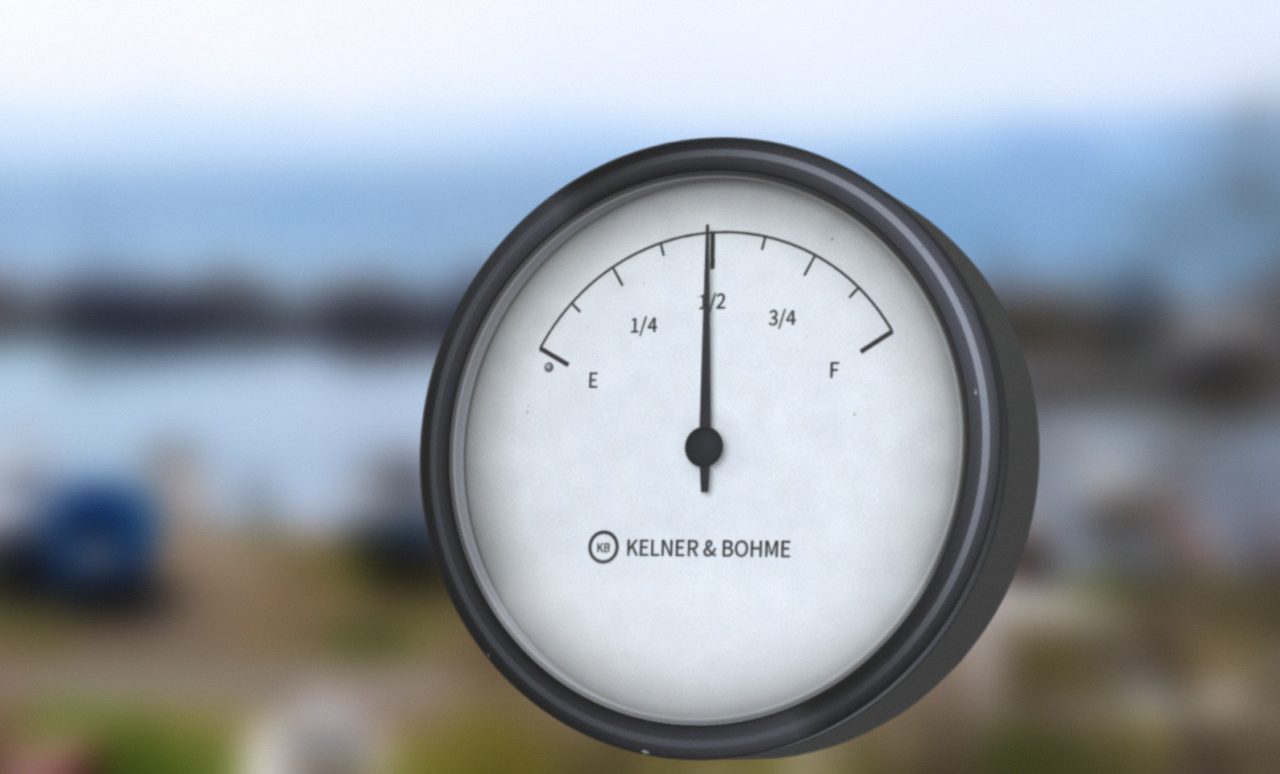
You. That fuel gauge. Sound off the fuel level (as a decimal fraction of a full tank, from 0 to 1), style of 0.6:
0.5
